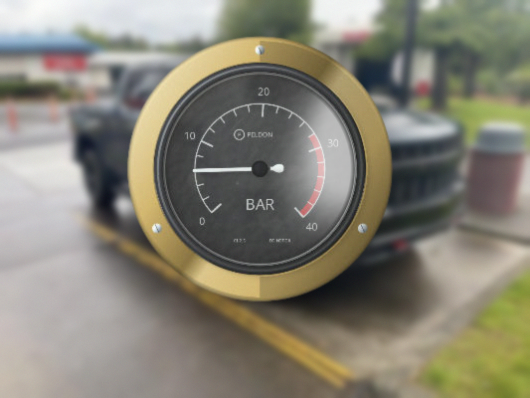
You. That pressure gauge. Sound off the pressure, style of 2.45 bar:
6 bar
